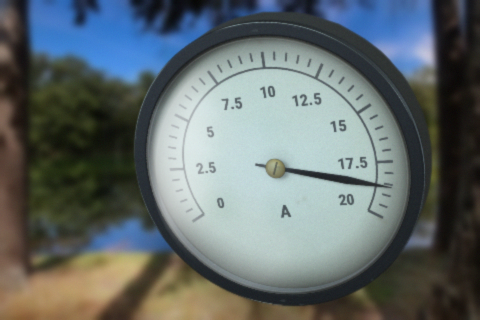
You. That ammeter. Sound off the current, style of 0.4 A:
18.5 A
